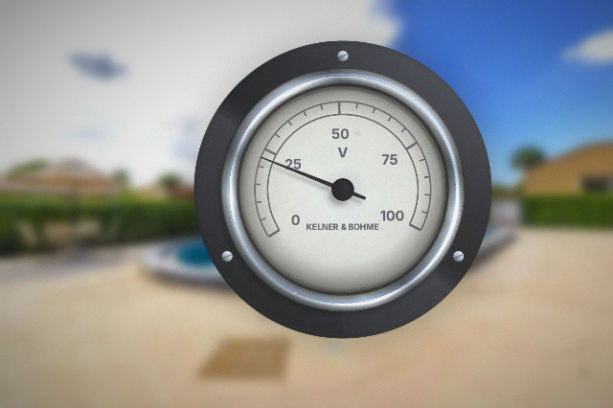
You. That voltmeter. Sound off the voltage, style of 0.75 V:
22.5 V
